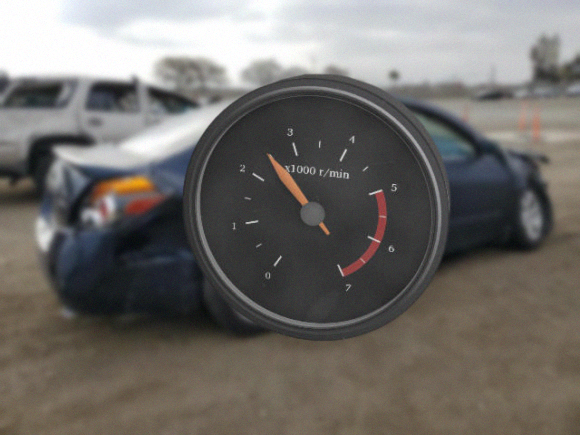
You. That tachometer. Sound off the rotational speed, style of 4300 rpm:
2500 rpm
